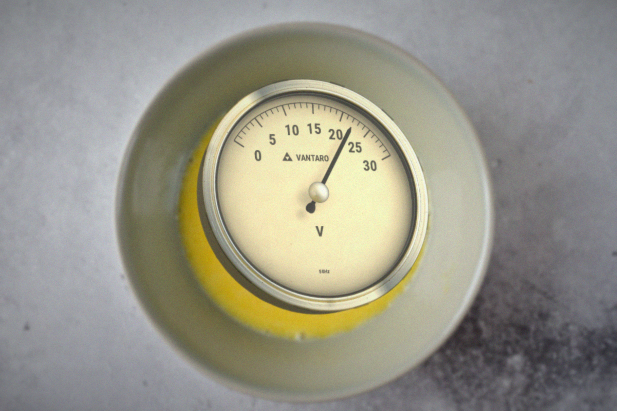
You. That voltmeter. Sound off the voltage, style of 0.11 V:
22 V
